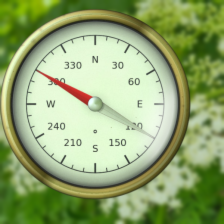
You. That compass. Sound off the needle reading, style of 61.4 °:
300 °
